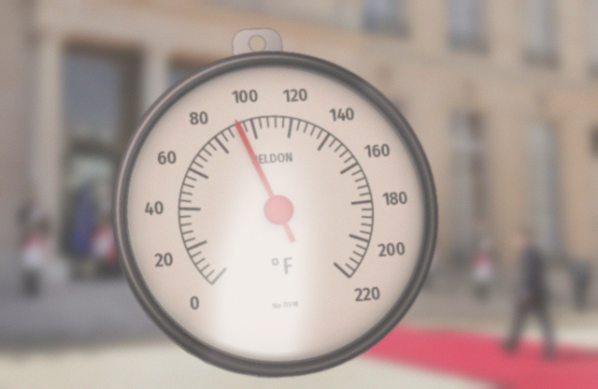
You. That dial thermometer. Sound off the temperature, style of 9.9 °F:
92 °F
